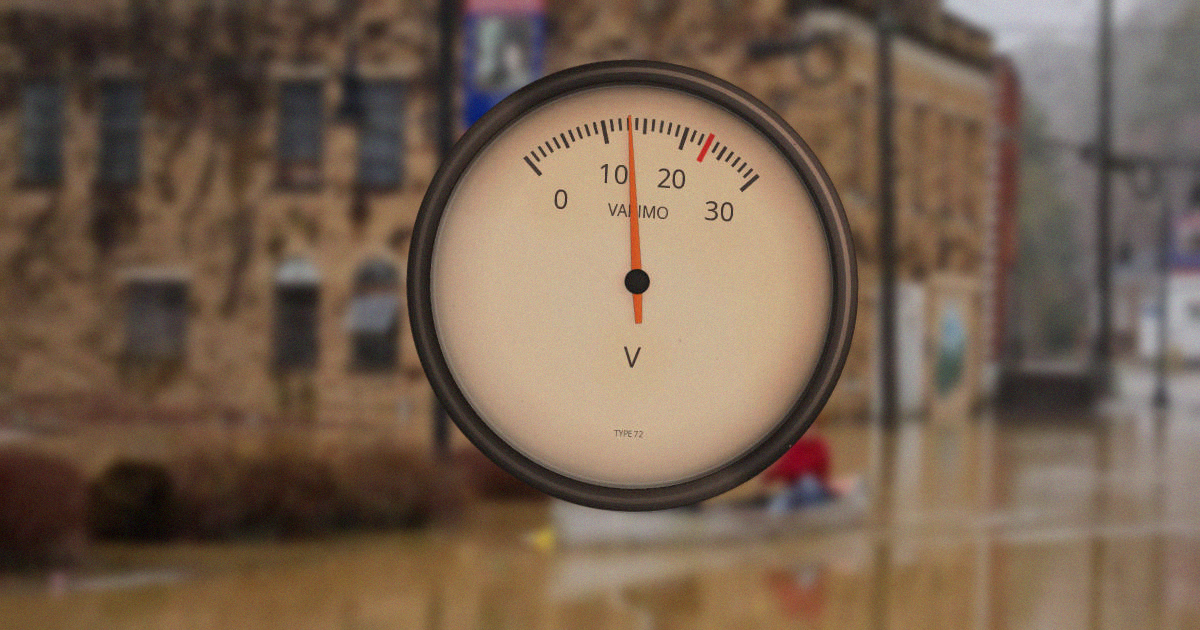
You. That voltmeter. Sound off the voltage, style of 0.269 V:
13 V
